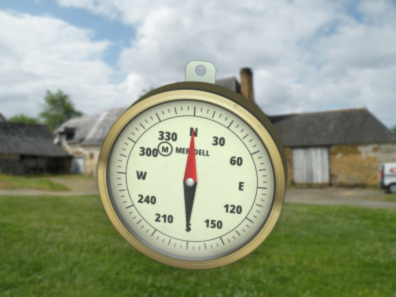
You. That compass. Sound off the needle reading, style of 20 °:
0 °
